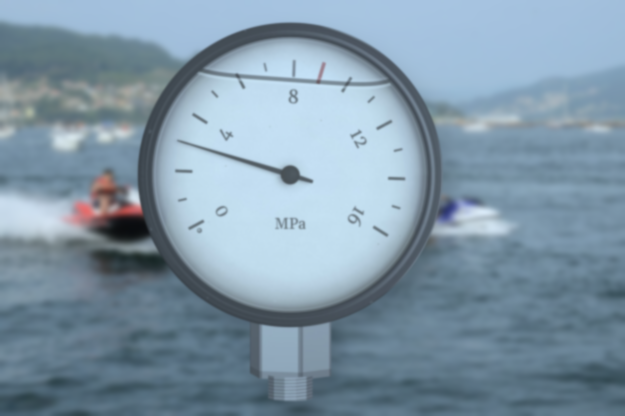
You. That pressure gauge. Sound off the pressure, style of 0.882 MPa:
3 MPa
